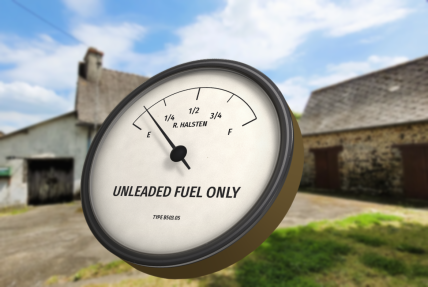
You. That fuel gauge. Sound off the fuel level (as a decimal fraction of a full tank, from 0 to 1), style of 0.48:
0.125
